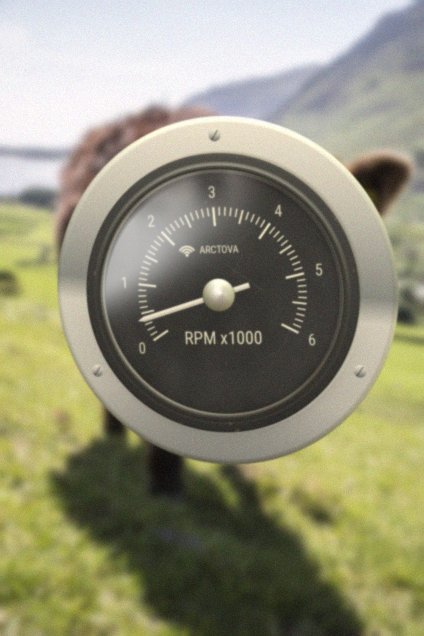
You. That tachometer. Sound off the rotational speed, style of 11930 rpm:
400 rpm
